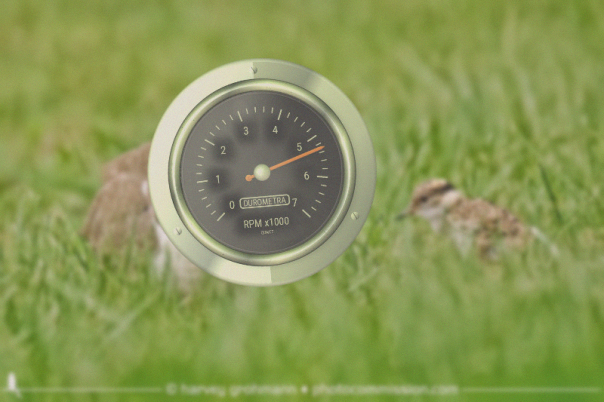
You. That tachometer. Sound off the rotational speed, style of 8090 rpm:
5300 rpm
